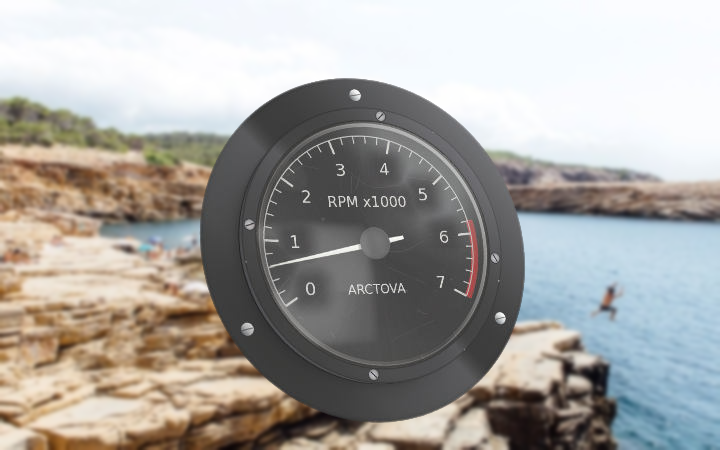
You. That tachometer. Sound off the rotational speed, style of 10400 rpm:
600 rpm
